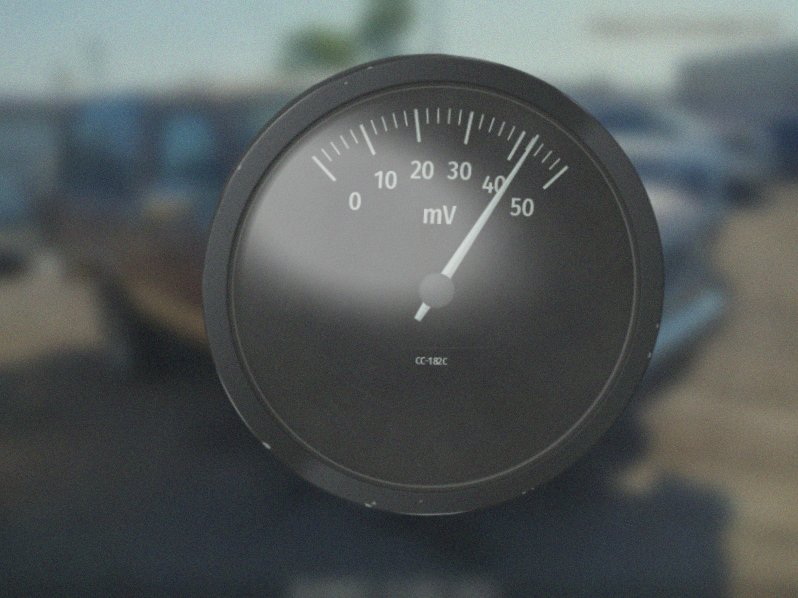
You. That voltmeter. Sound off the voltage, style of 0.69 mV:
42 mV
